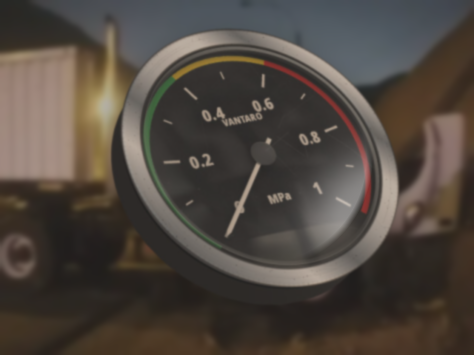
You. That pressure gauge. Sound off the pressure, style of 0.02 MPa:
0 MPa
